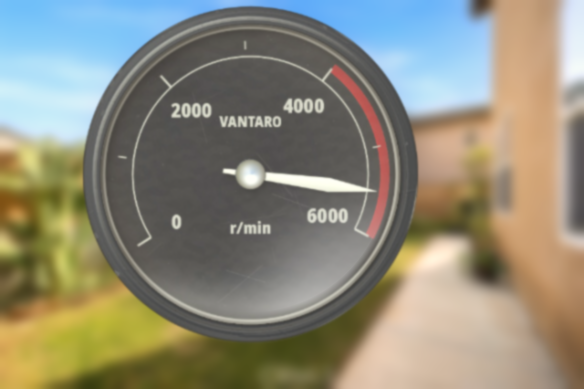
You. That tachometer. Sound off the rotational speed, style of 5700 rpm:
5500 rpm
